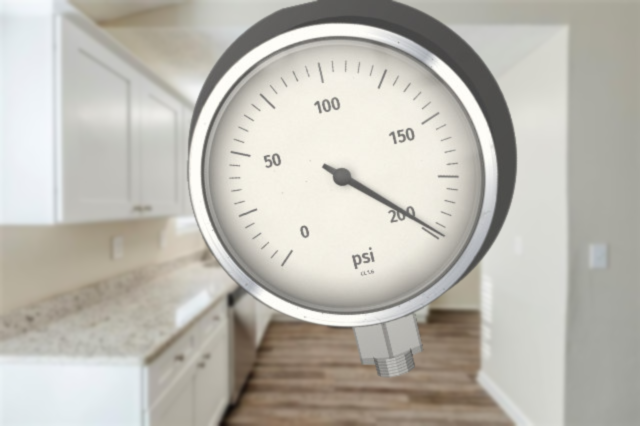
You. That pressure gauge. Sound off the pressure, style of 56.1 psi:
197.5 psi
